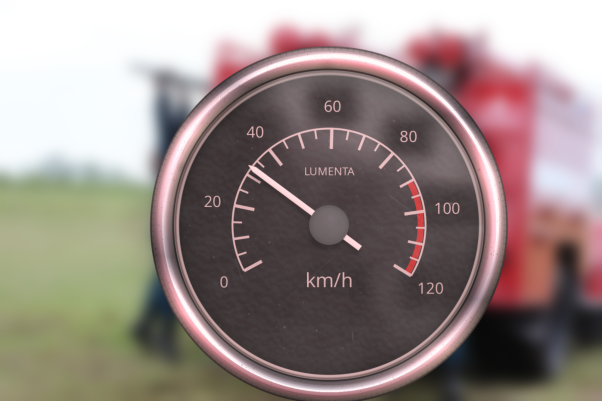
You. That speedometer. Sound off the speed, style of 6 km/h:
32.5 km/h
